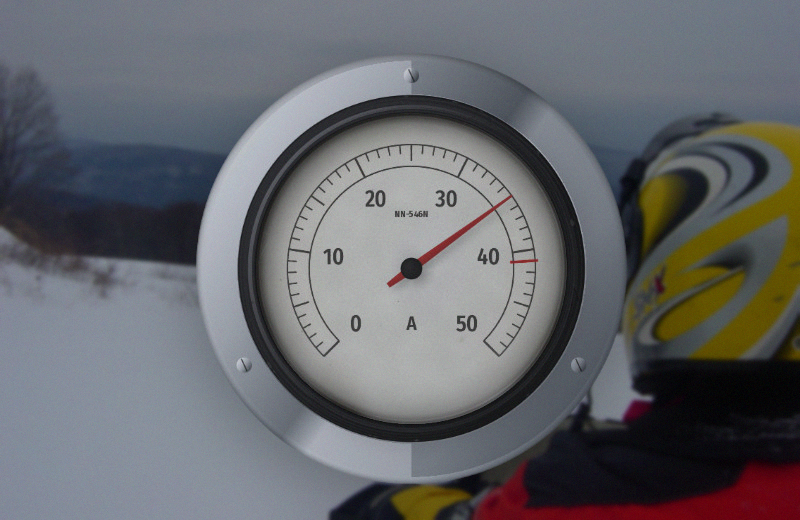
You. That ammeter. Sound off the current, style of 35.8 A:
35 A
